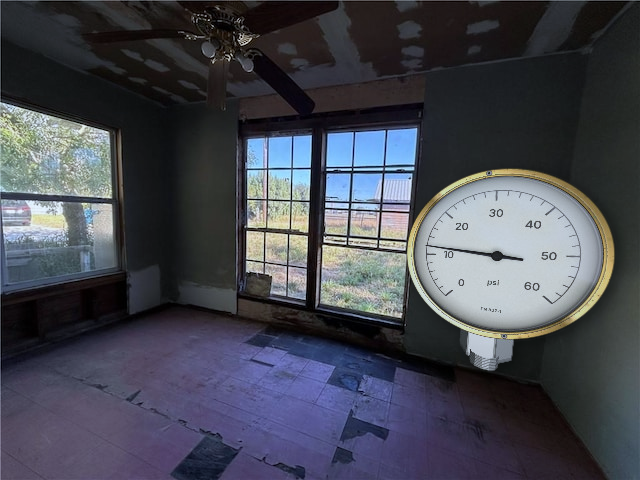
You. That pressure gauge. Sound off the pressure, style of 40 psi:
12 psi
